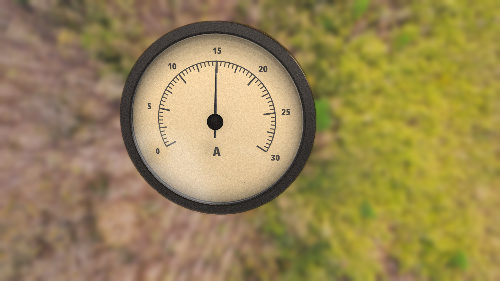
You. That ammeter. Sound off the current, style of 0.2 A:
15 A
